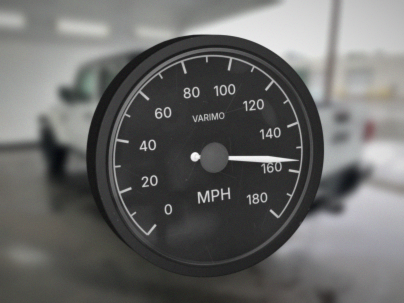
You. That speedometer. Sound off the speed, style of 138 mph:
155 mph
